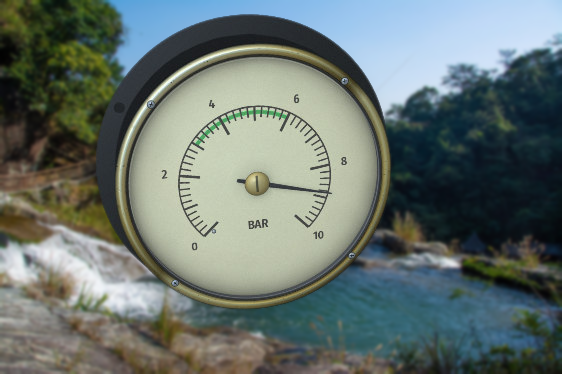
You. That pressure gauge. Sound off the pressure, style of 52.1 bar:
8.8 bar
